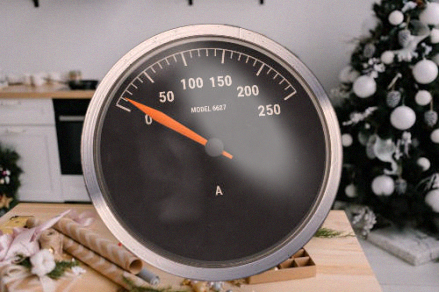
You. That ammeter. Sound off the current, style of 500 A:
10 A
